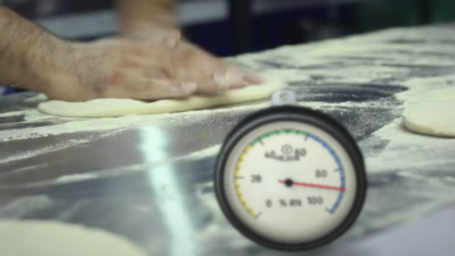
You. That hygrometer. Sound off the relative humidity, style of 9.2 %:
88 %
